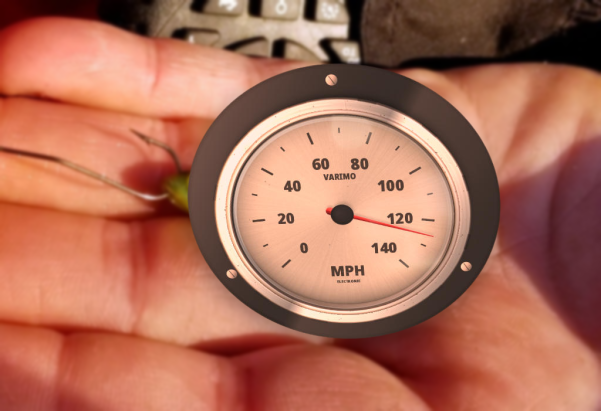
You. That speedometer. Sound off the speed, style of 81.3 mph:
125 mph
